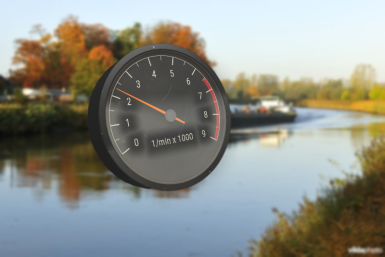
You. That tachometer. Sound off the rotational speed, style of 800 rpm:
2250 rpm
